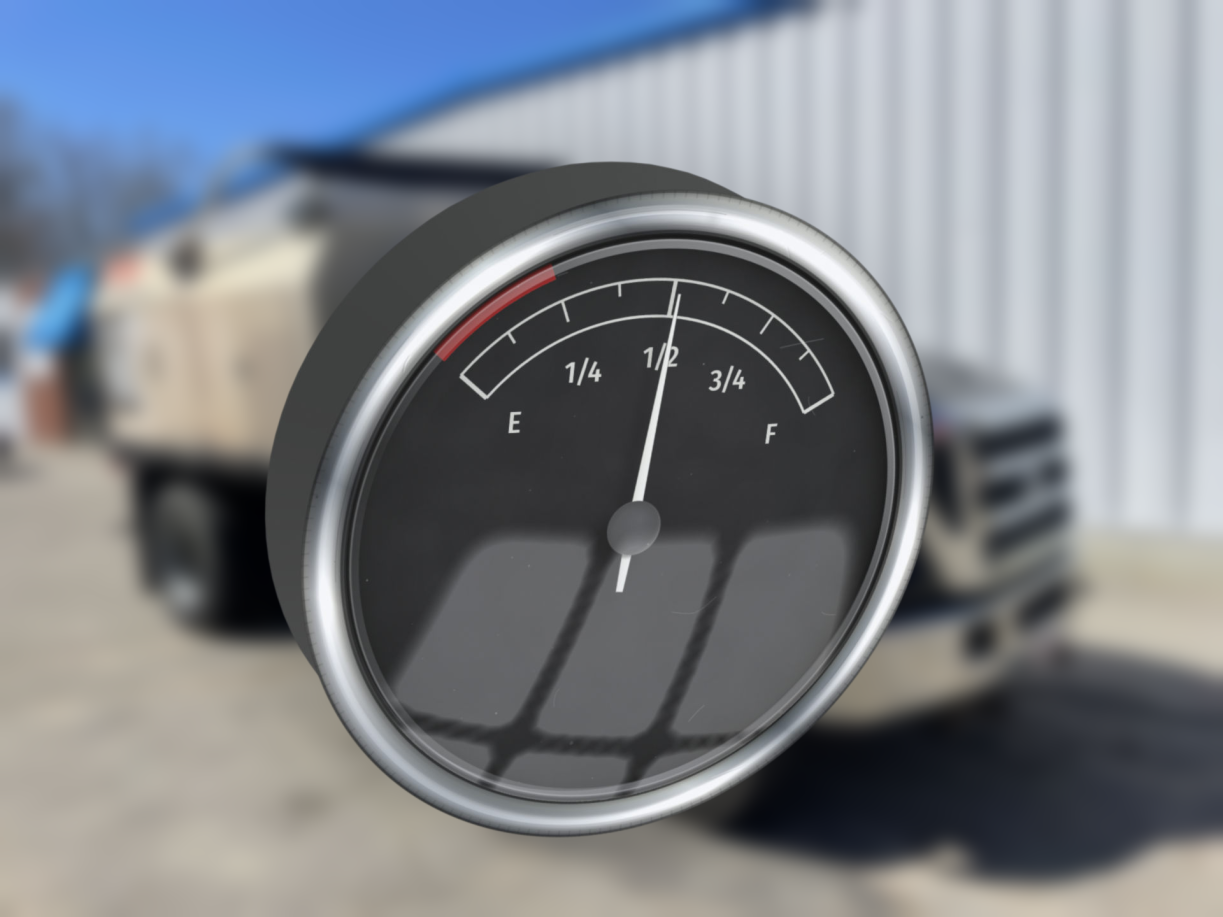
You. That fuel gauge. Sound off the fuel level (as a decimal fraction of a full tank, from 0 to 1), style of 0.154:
0.5
